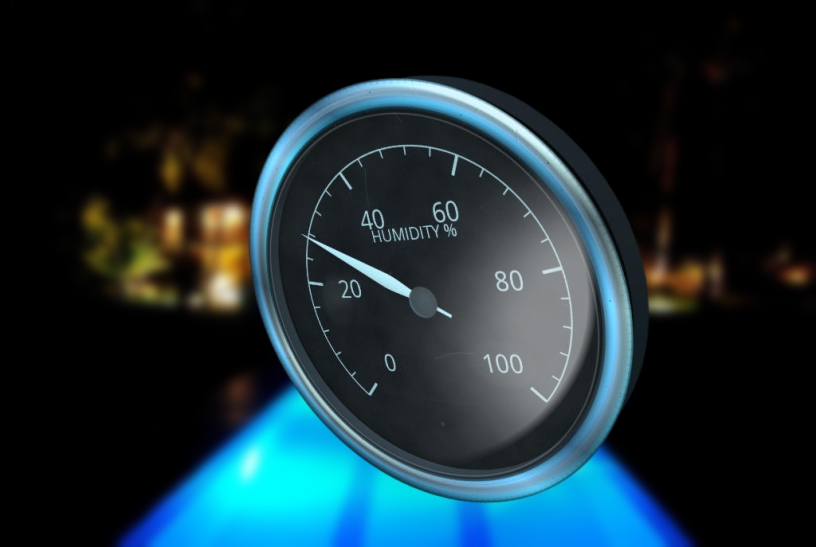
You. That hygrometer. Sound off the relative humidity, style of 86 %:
28 %
